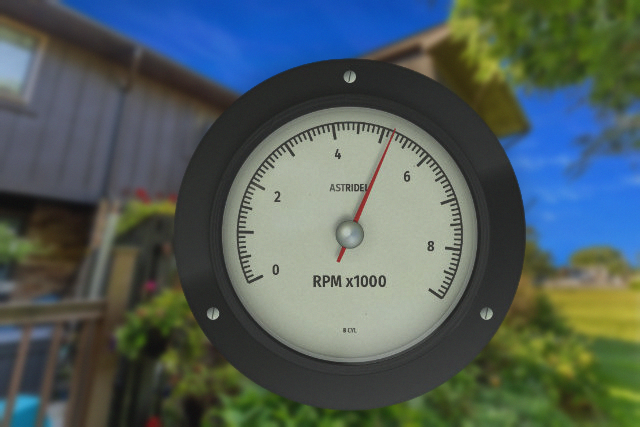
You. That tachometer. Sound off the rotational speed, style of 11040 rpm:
5200 rpm
